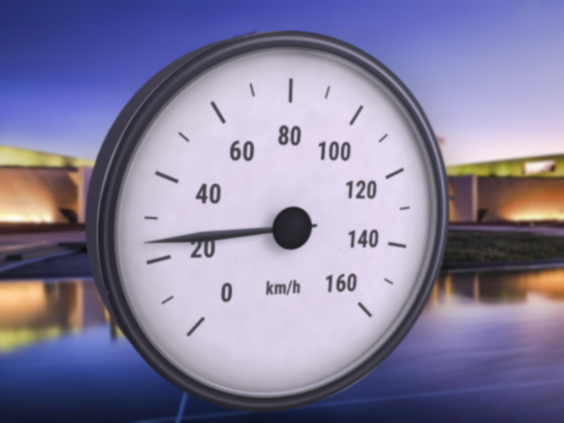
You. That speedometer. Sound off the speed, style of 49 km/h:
25 km/h
